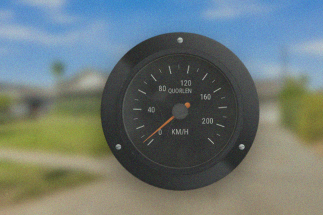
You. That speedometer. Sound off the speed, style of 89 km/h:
5 km/h
